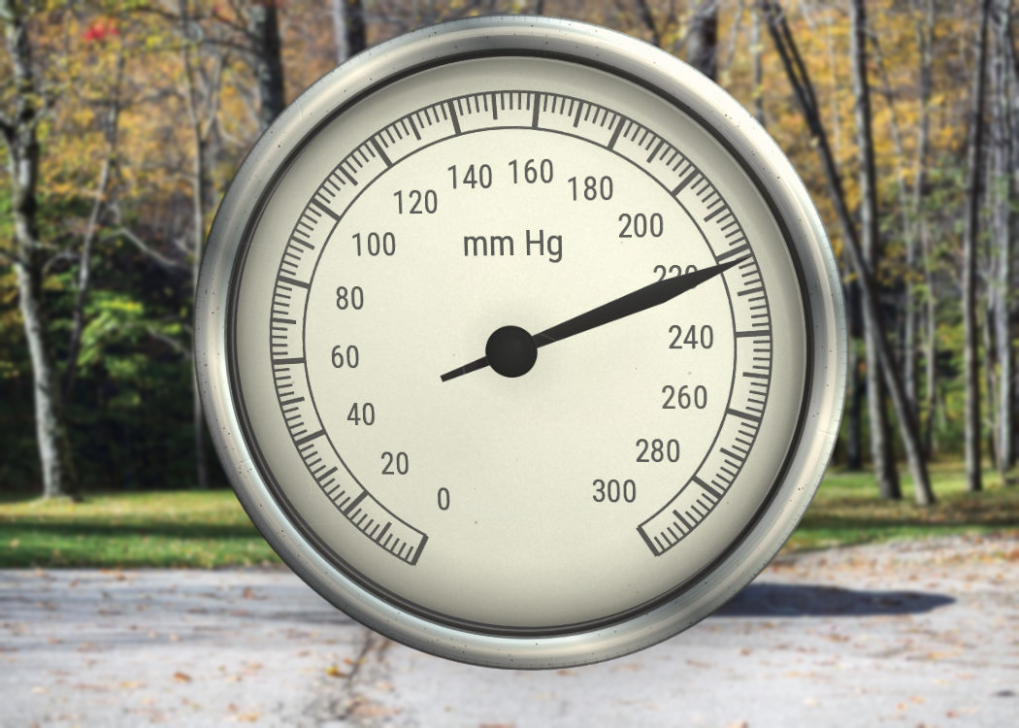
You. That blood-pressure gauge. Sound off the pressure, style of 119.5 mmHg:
222 mmHg
